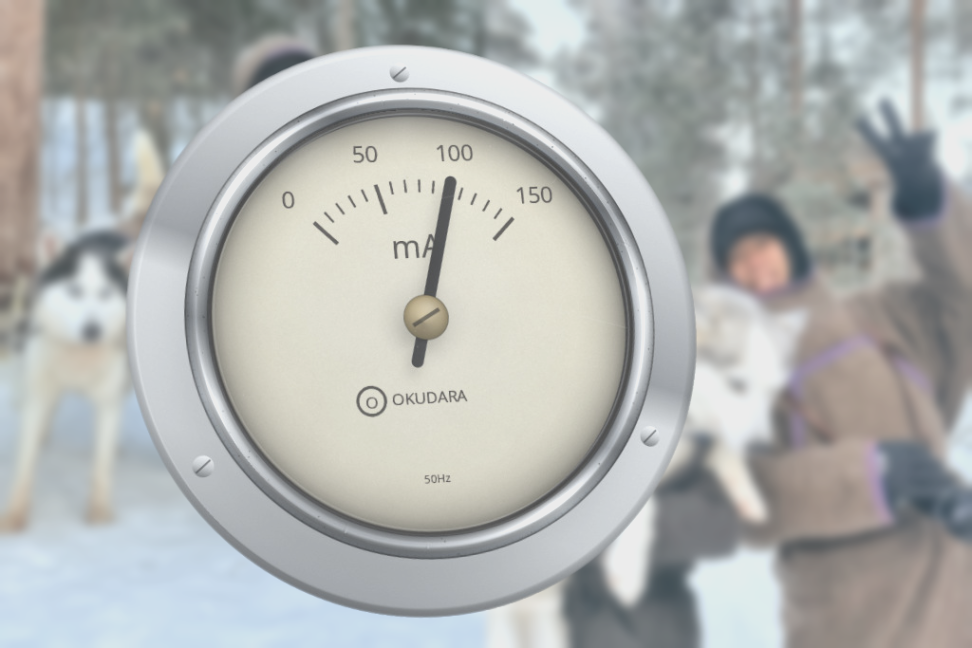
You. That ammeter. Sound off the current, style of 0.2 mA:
100 mA
